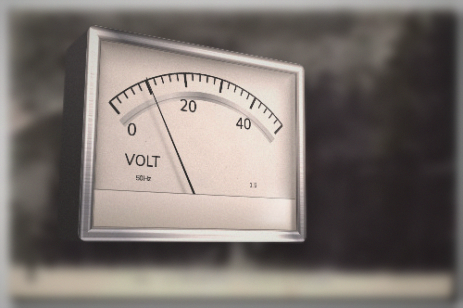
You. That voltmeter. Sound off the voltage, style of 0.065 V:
10 V
